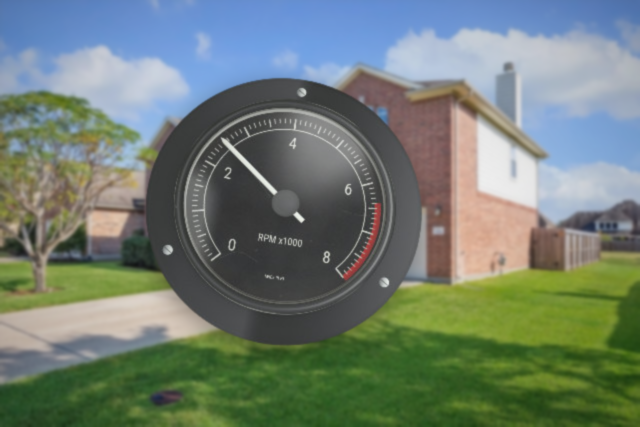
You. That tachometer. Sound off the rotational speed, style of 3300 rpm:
2500 rpm
